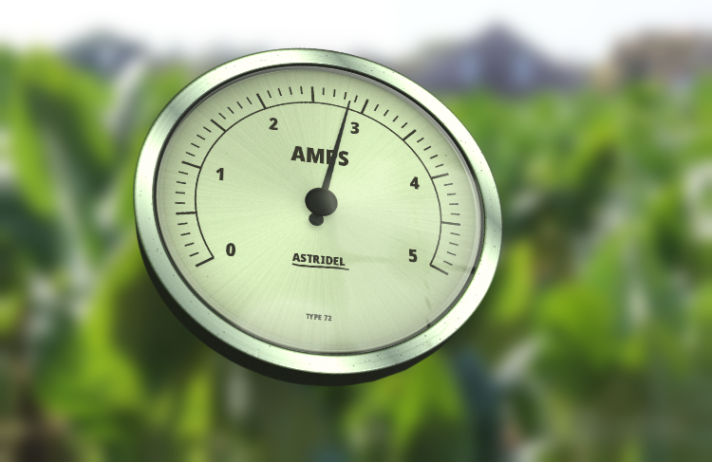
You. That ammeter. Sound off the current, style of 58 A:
2.85 A
